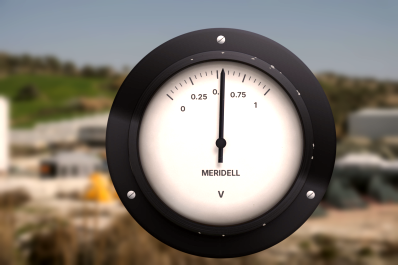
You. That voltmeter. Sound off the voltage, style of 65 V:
0.55 V
